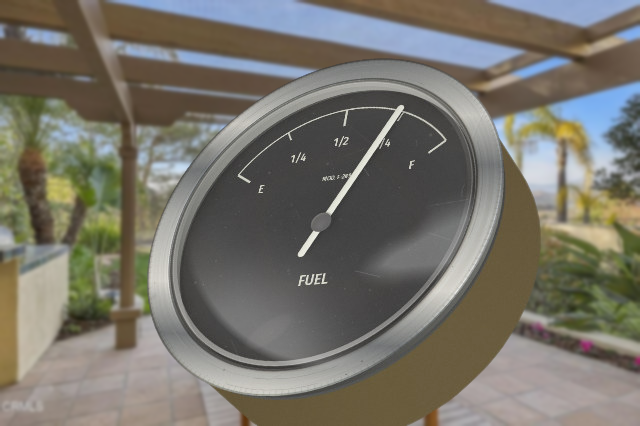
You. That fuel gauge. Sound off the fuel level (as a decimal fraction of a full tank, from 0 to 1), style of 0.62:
0.75
